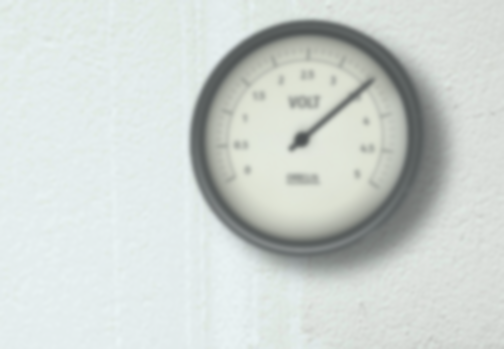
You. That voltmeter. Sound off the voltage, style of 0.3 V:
3.5 V
